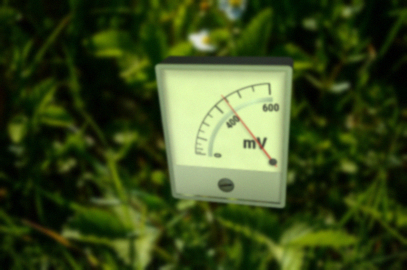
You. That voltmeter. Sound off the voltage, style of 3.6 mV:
450 mV
